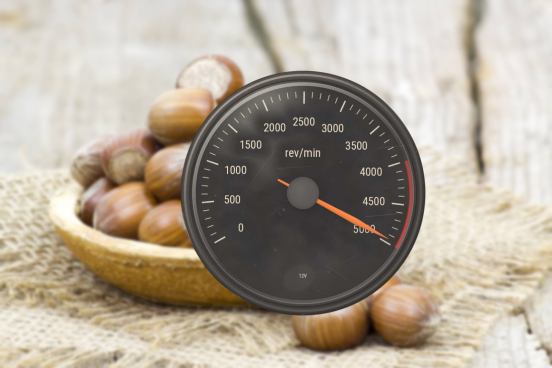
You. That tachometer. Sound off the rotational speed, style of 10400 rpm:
4950 rpm
